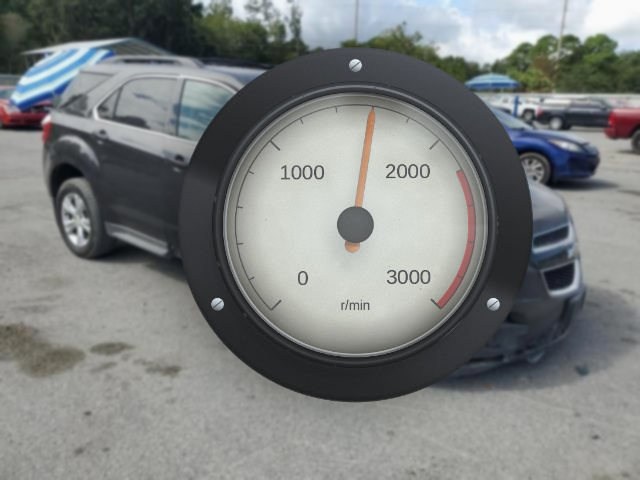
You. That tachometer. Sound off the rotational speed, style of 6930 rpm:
1600 rpm
